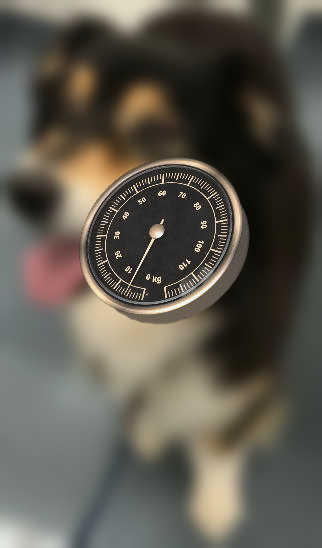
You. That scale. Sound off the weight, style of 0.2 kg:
5 kg
